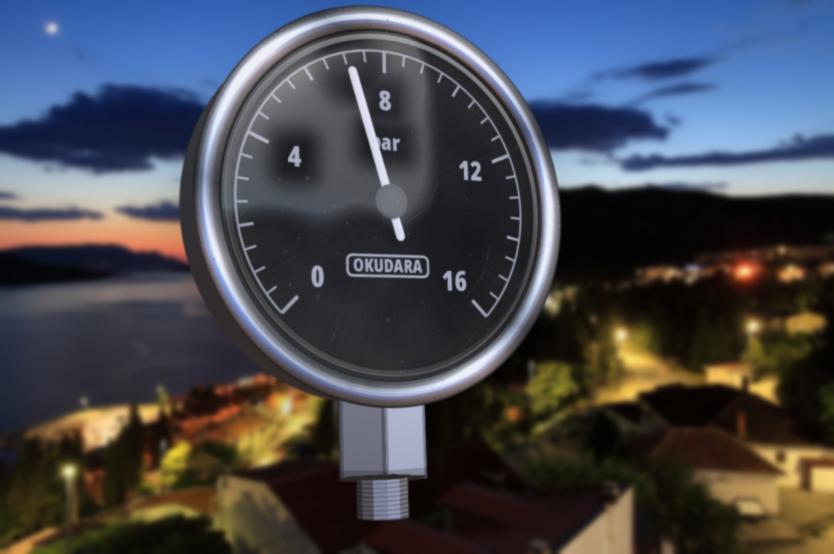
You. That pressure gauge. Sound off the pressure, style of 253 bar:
7 bar
